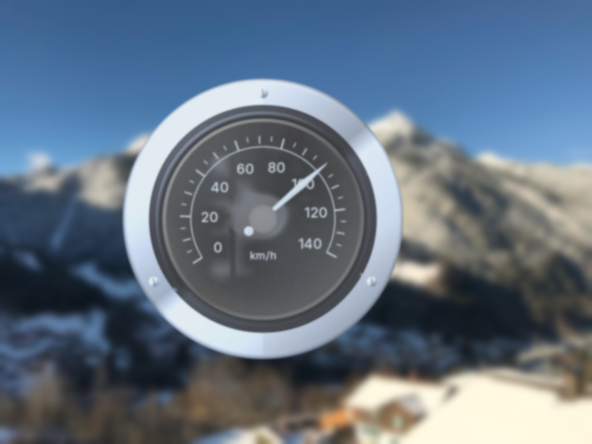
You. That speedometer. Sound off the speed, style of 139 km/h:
100 km/h
